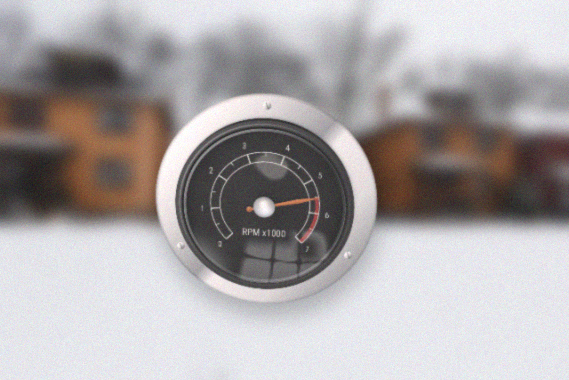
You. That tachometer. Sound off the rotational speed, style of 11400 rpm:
5500 rpm
